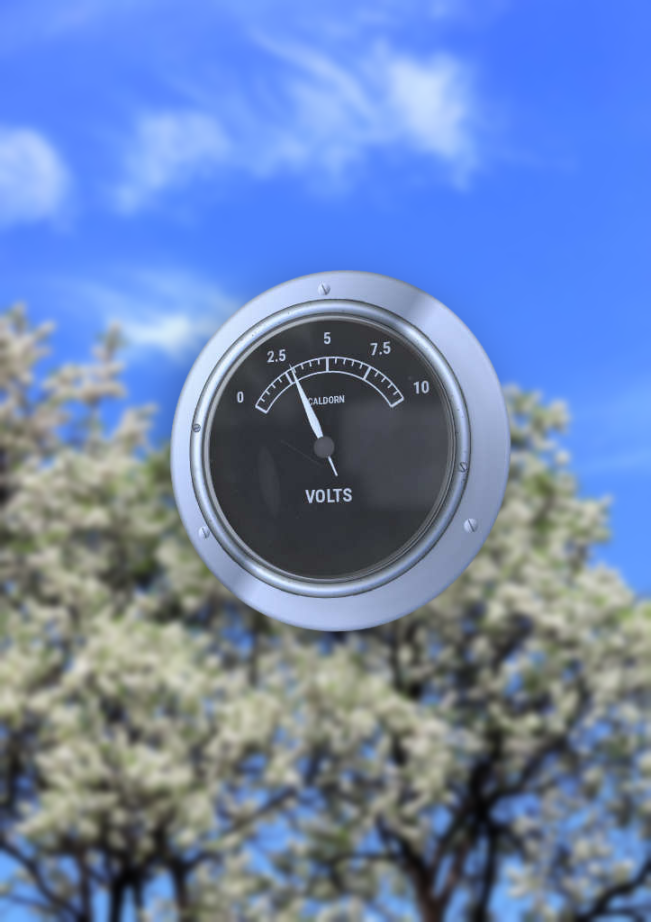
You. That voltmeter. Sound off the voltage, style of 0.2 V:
3 V
